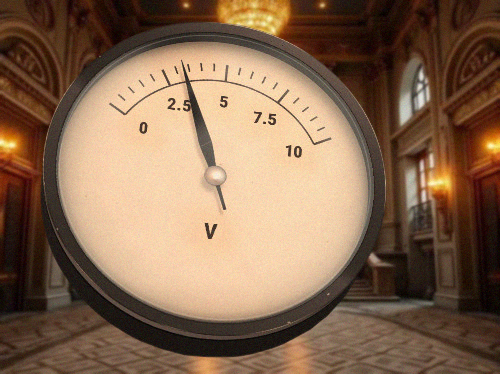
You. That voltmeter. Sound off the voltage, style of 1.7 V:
3.25 V
